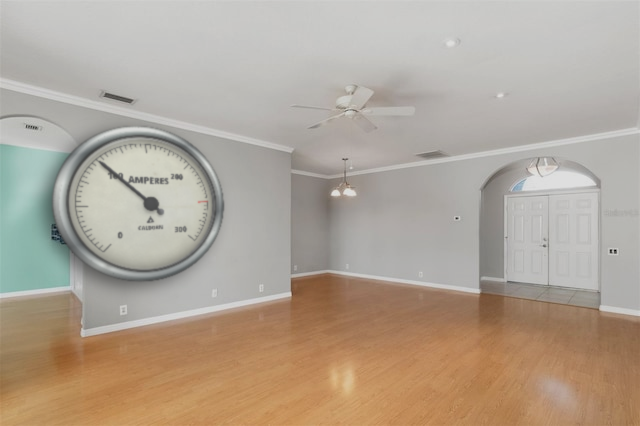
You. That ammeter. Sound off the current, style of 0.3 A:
100 A
